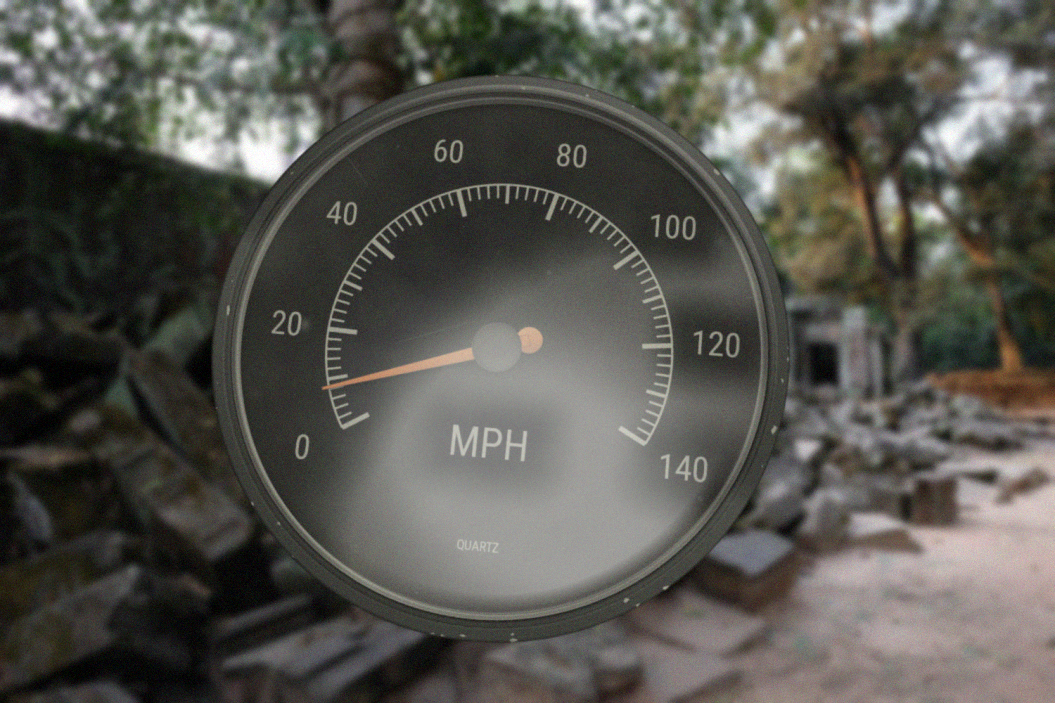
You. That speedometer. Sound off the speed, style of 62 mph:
8 mph
